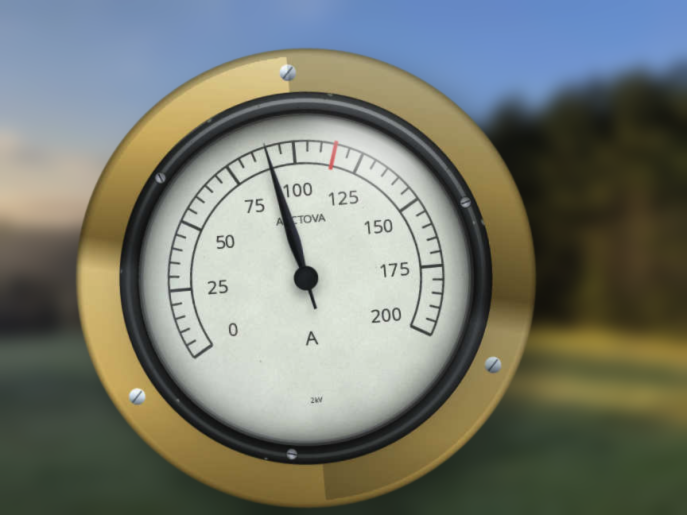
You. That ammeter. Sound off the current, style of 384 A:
90 A
